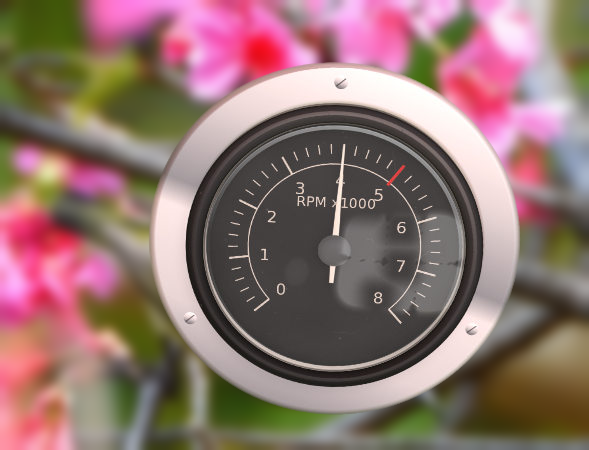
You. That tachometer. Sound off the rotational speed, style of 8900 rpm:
4000 rpm
